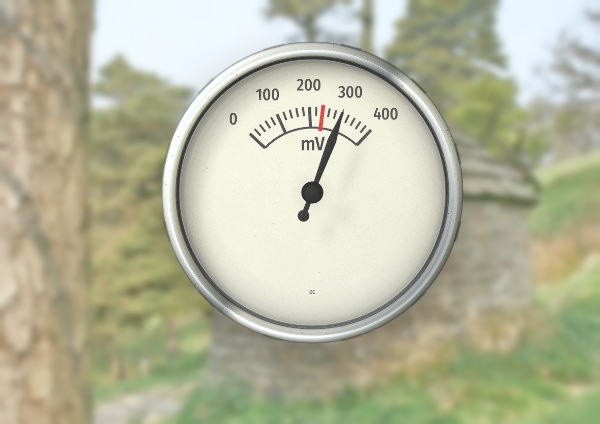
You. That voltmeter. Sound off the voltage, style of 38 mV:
300 mV
